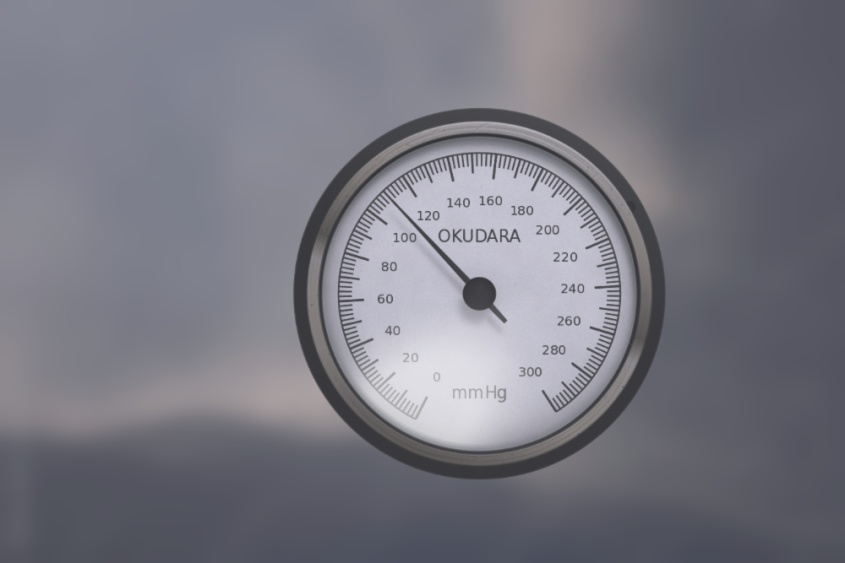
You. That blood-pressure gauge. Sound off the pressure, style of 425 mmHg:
110 mmHg
